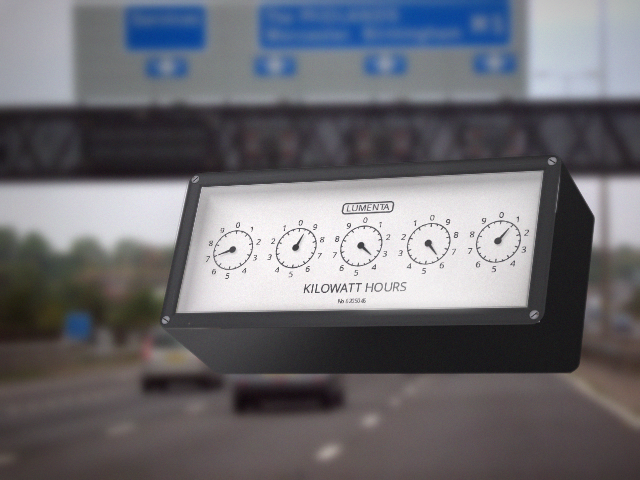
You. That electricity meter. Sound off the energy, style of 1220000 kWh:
69361 kWh
